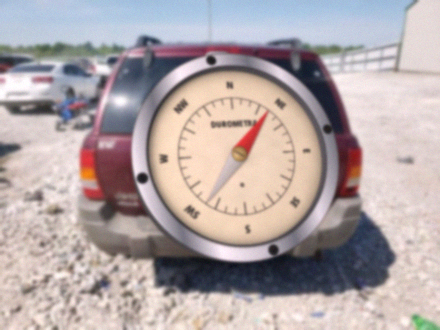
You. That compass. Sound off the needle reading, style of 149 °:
40 °
